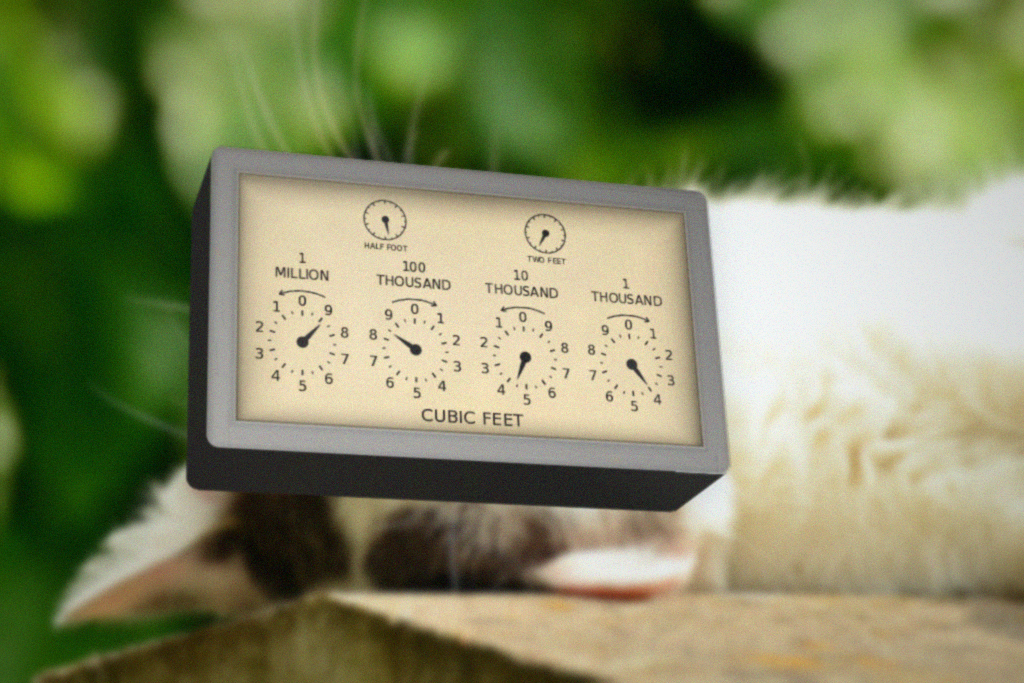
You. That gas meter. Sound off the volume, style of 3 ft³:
884400 ft³
